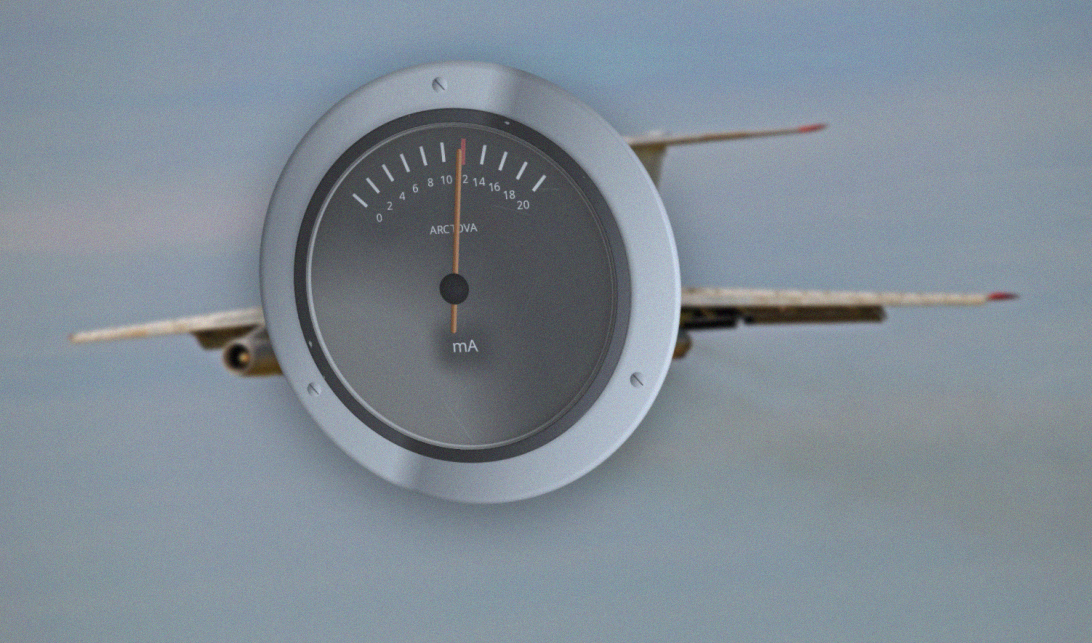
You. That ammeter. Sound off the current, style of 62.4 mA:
12 mA
